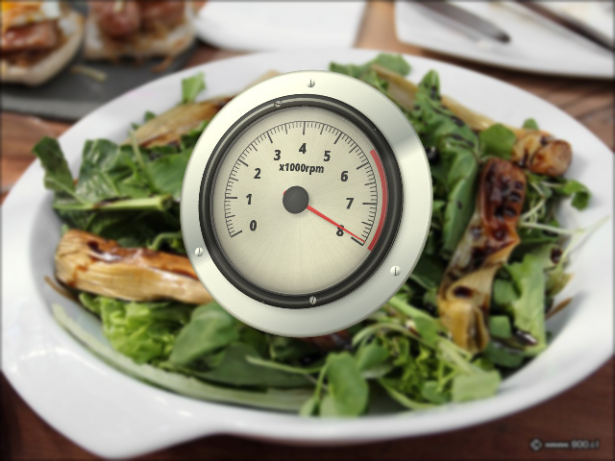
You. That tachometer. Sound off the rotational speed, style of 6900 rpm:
7900 rpm
